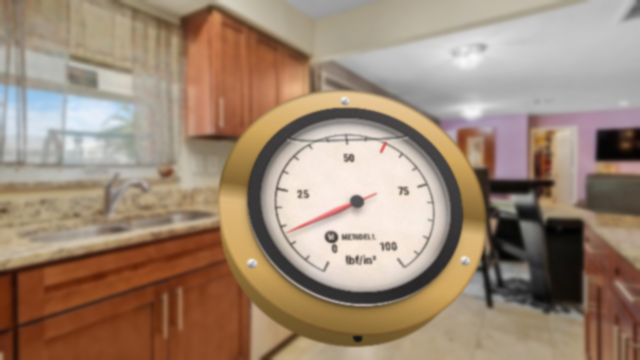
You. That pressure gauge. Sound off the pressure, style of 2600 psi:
12.5 psi
